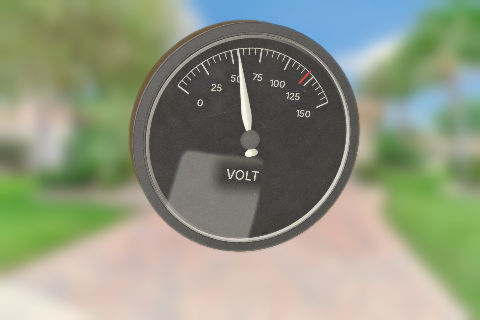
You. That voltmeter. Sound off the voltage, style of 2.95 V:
55 V
